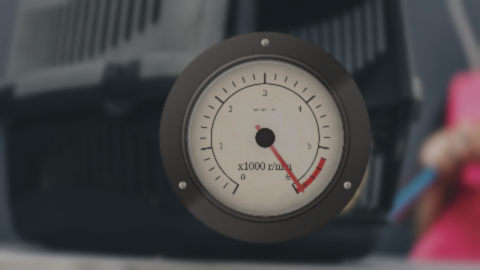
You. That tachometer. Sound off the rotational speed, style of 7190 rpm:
5900 rpm
